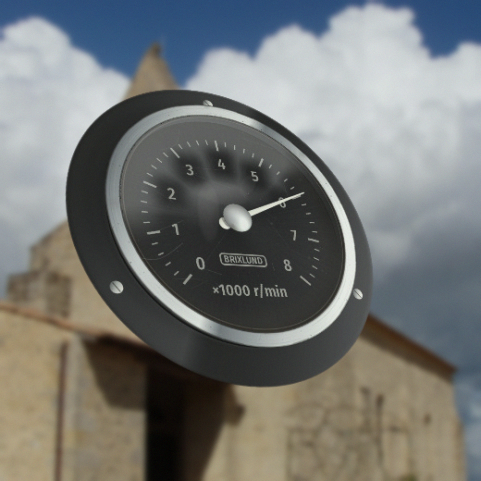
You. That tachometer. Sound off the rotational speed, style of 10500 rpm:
6000 rpm
